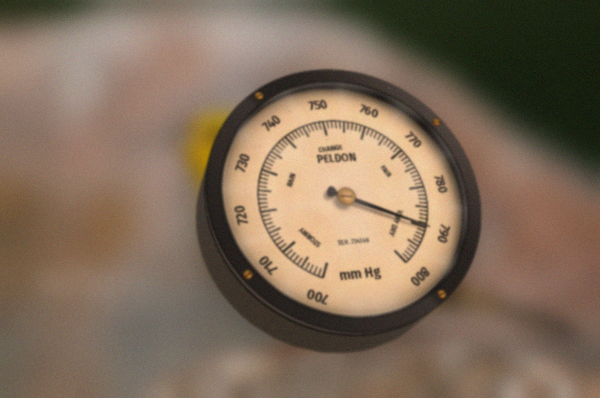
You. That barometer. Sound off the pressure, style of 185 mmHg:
790 mmHg
